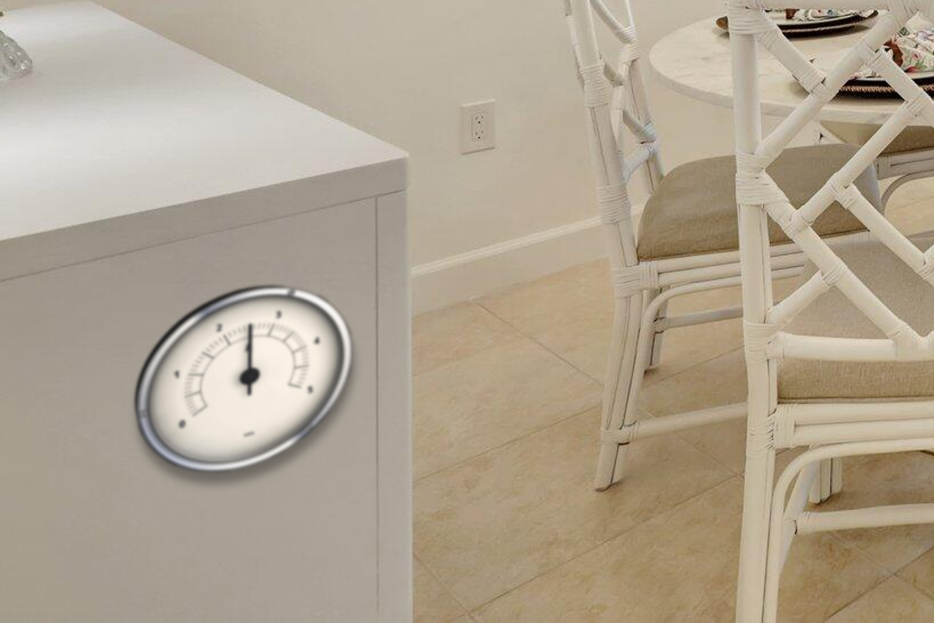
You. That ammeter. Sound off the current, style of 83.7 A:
2.5 A
